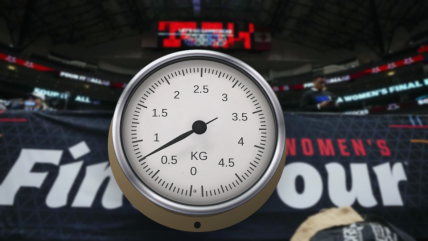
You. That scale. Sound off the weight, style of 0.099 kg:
0.75 kg
